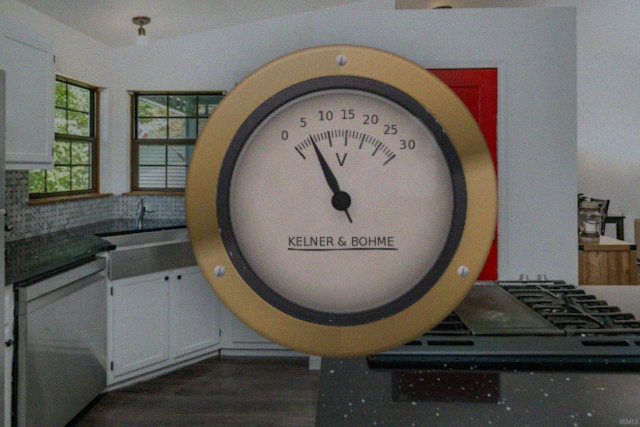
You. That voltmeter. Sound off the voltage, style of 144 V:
5 V
